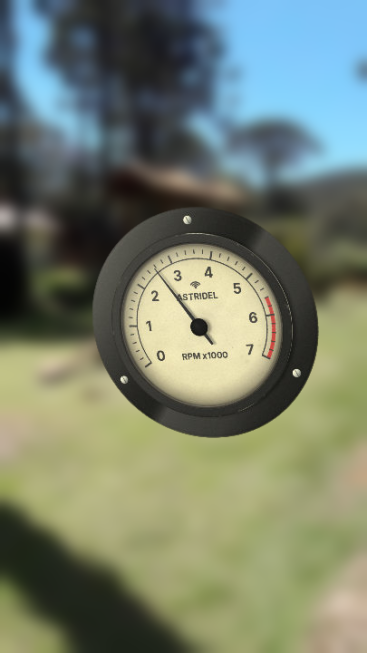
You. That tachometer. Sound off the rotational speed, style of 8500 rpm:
2600 rpm
